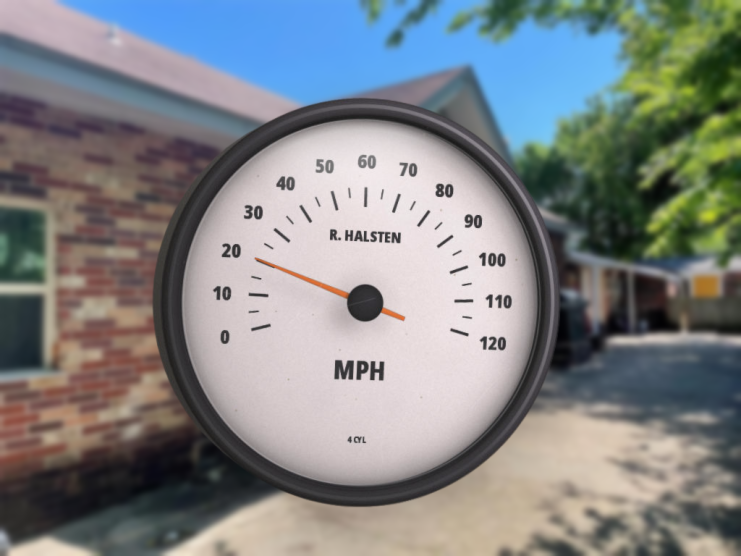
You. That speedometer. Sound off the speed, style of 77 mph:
20 mph
